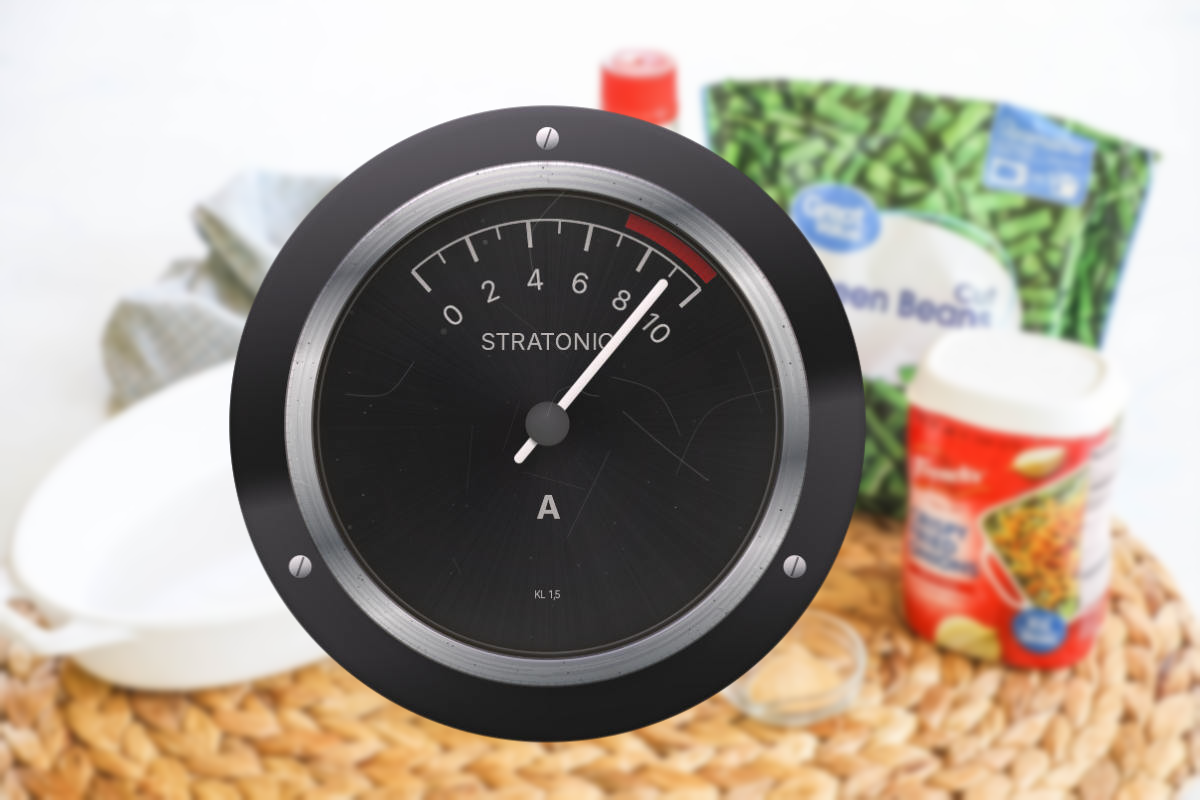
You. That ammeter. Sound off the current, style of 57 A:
9 A
